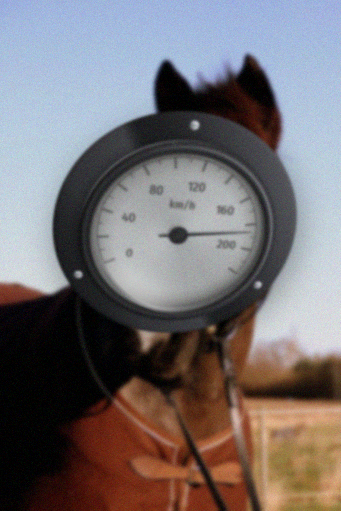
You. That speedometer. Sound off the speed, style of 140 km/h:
185 km/h
